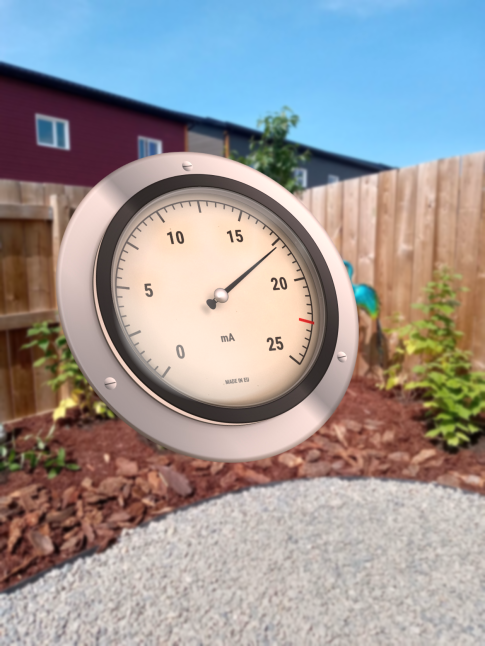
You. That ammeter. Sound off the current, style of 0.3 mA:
17.75 mA
